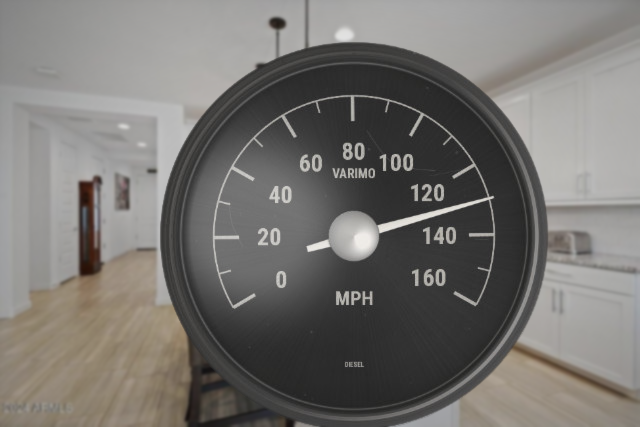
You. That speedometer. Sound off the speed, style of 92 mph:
130 mph
